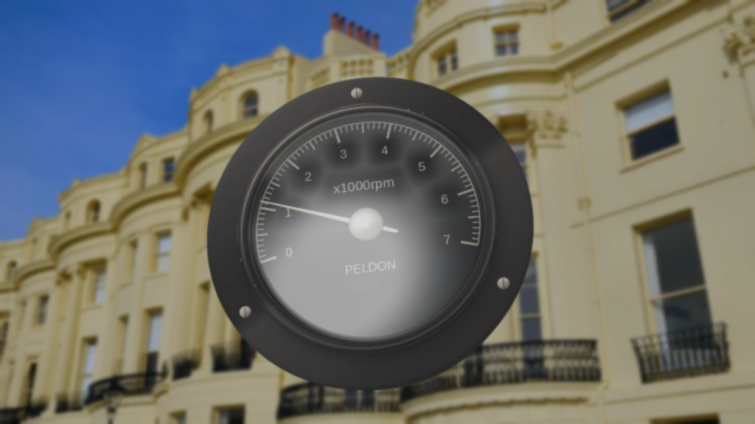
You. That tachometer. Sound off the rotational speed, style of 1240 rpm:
1100 rpm
